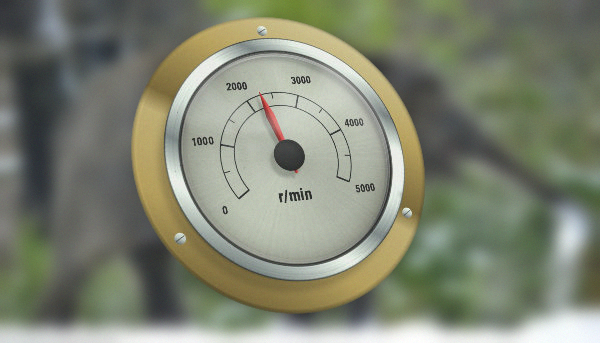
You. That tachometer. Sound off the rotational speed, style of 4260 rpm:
2250 rpm
